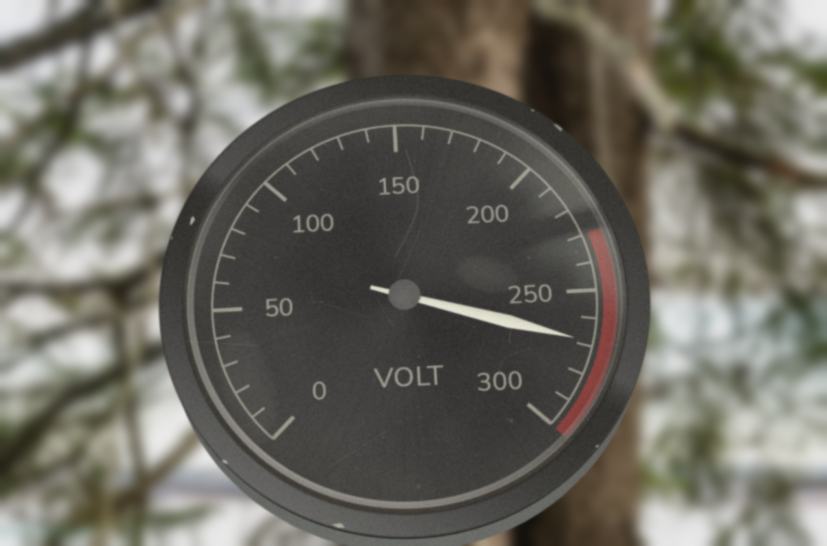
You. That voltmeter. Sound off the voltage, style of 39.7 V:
270 V
